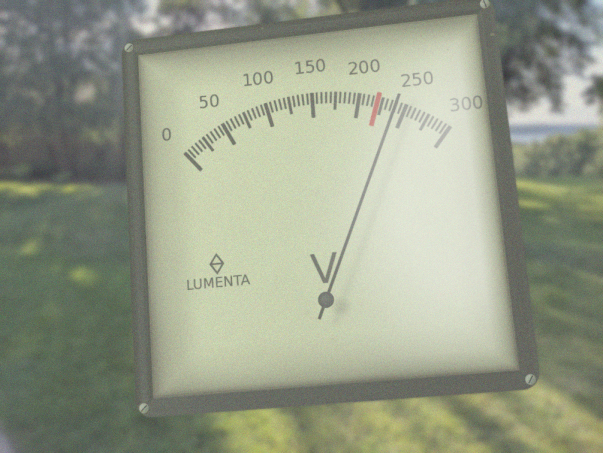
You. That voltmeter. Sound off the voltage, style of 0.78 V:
240 V
